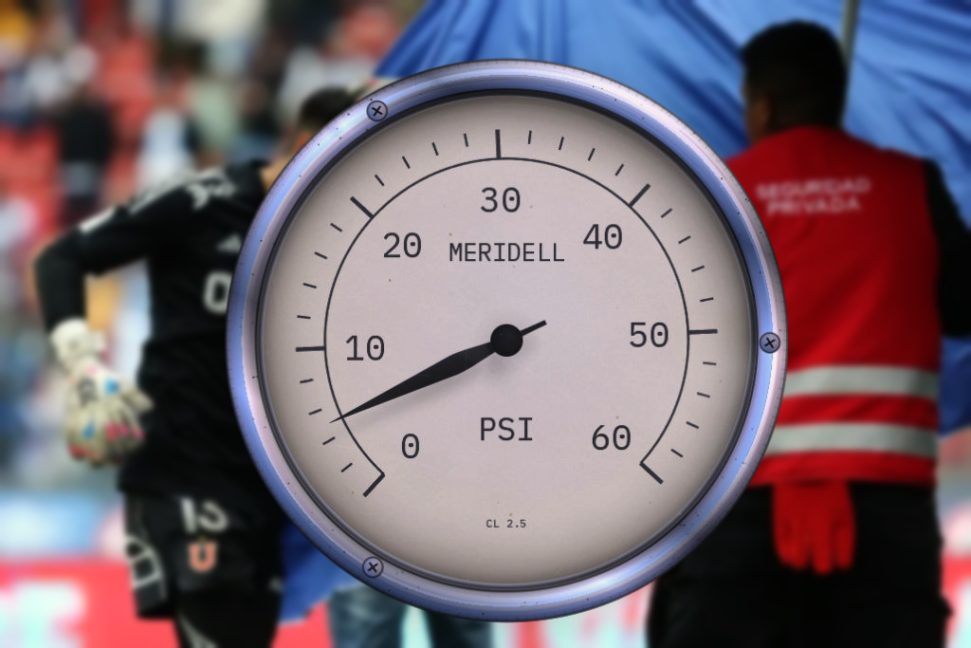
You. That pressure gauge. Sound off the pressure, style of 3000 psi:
5 psi
